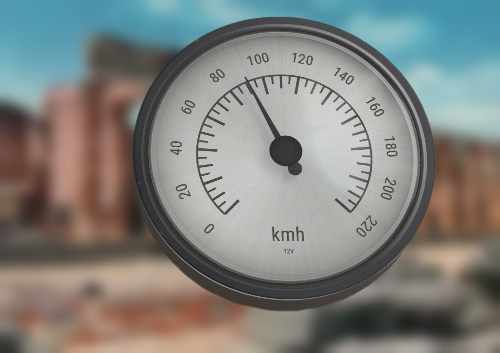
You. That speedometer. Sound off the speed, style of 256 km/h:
90 km/h
